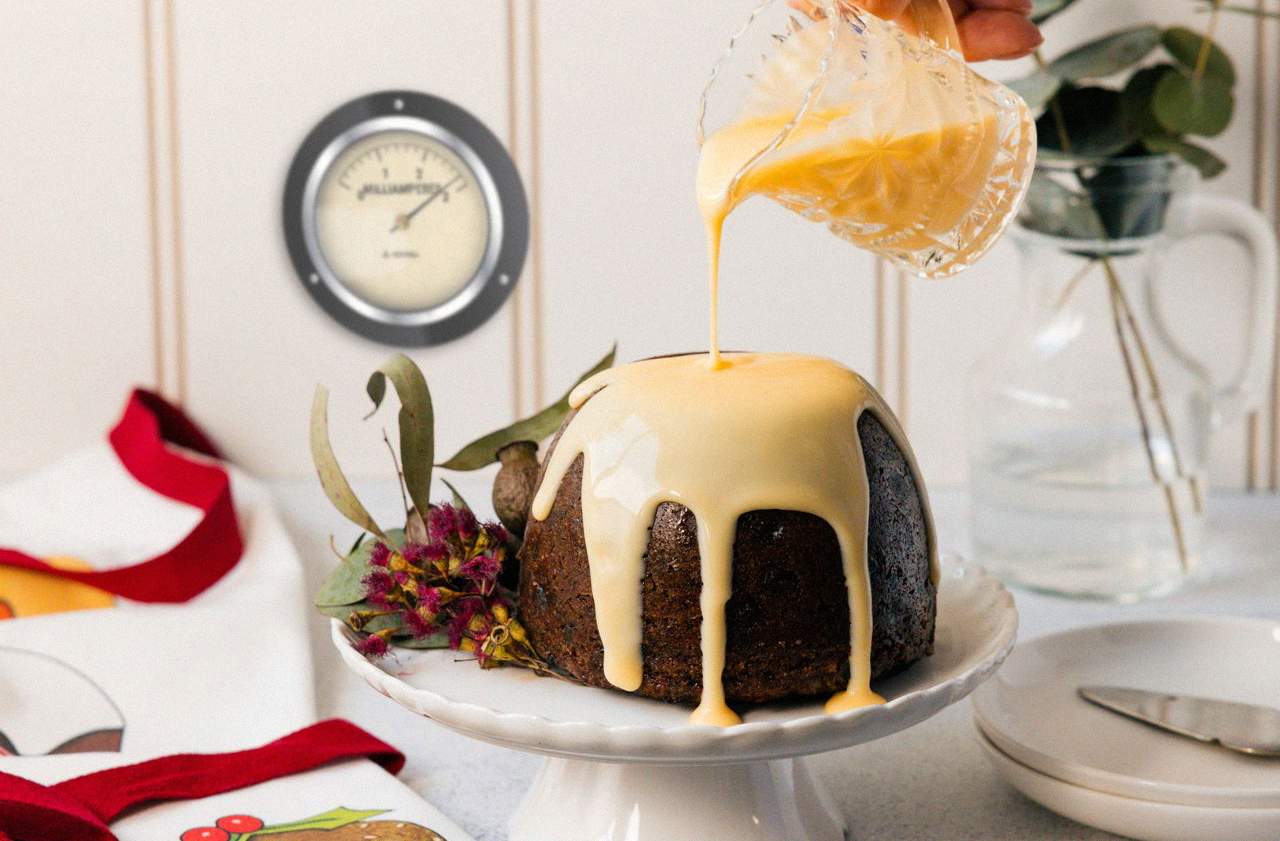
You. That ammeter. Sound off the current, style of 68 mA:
2.8 mA
